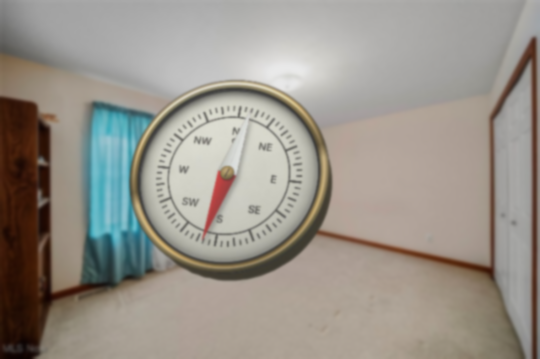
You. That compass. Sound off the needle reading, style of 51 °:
190 °
